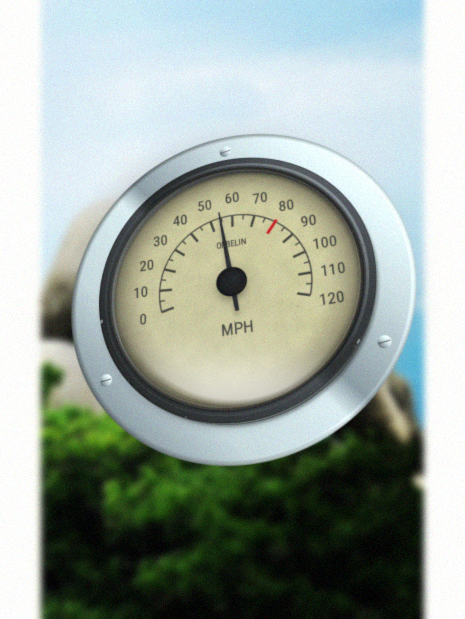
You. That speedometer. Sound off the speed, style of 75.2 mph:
55 mph
